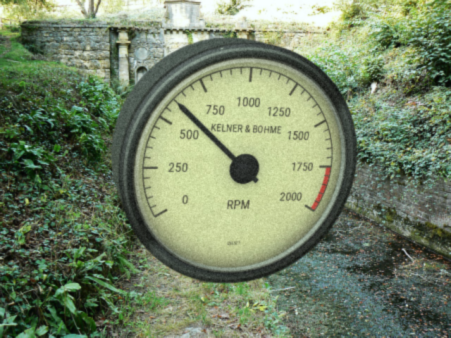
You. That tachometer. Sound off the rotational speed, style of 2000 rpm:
600 rpm
